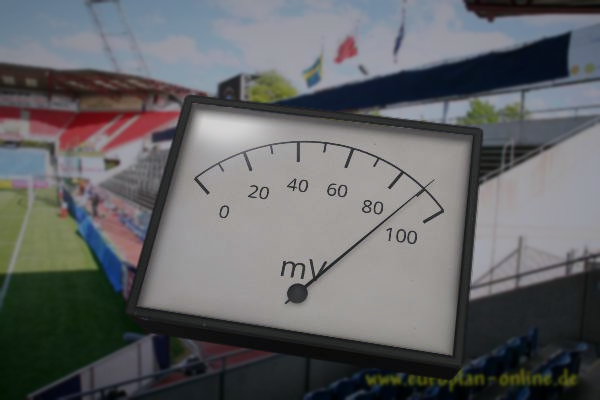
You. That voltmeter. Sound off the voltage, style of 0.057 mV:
90 mV
